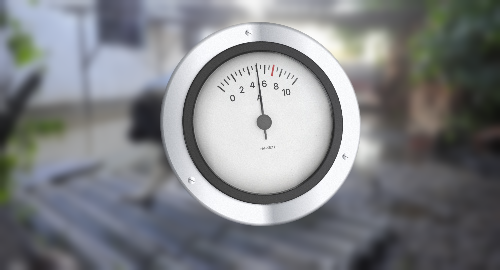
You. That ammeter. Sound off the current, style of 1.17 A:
5 A
